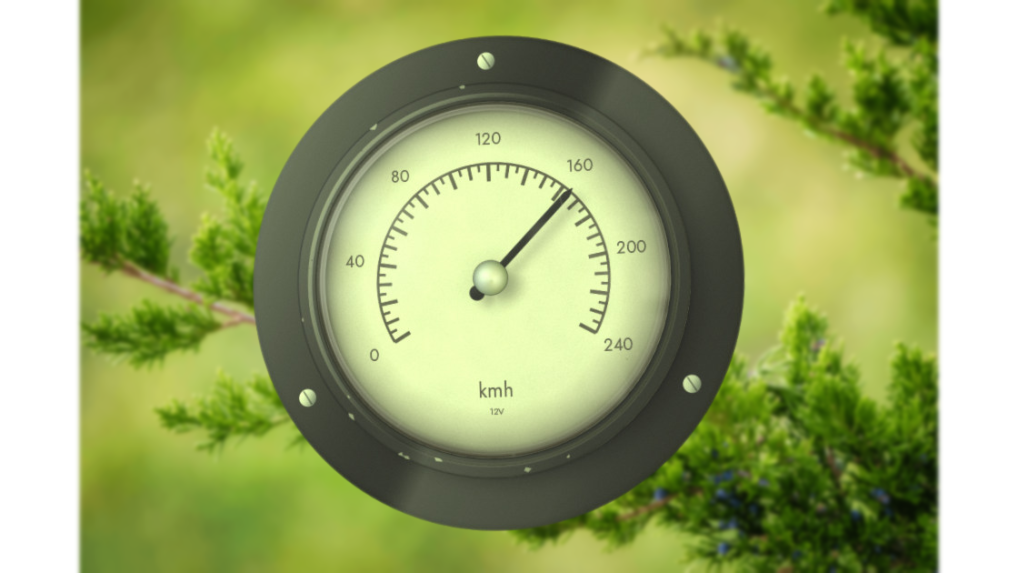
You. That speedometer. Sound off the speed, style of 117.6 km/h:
165 km/h
